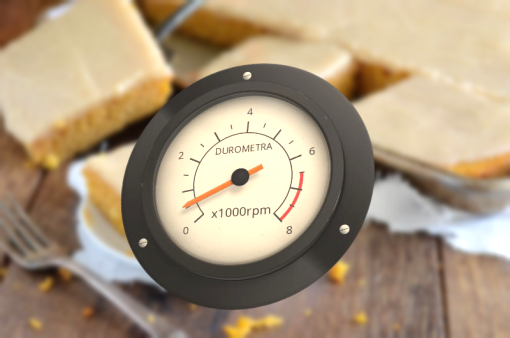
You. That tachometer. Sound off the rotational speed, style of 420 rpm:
500 rpm
